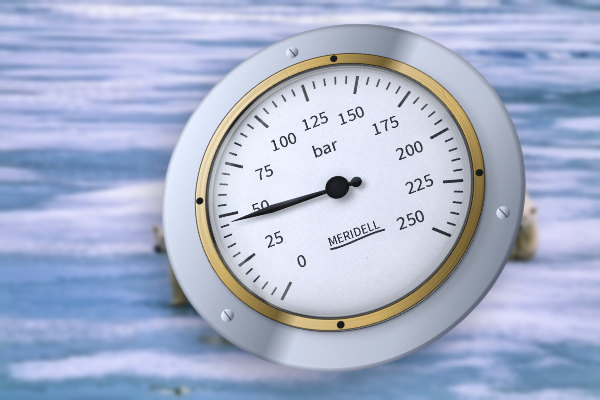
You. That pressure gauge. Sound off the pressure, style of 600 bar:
45 bar
